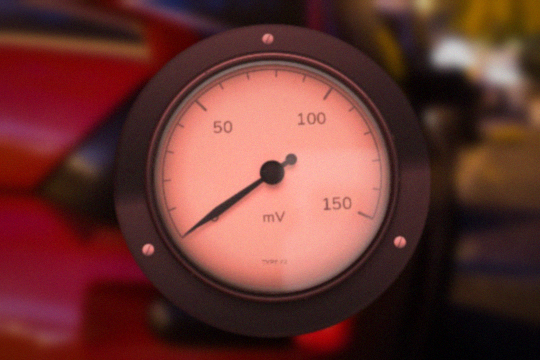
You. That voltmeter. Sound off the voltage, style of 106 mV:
0 mV
